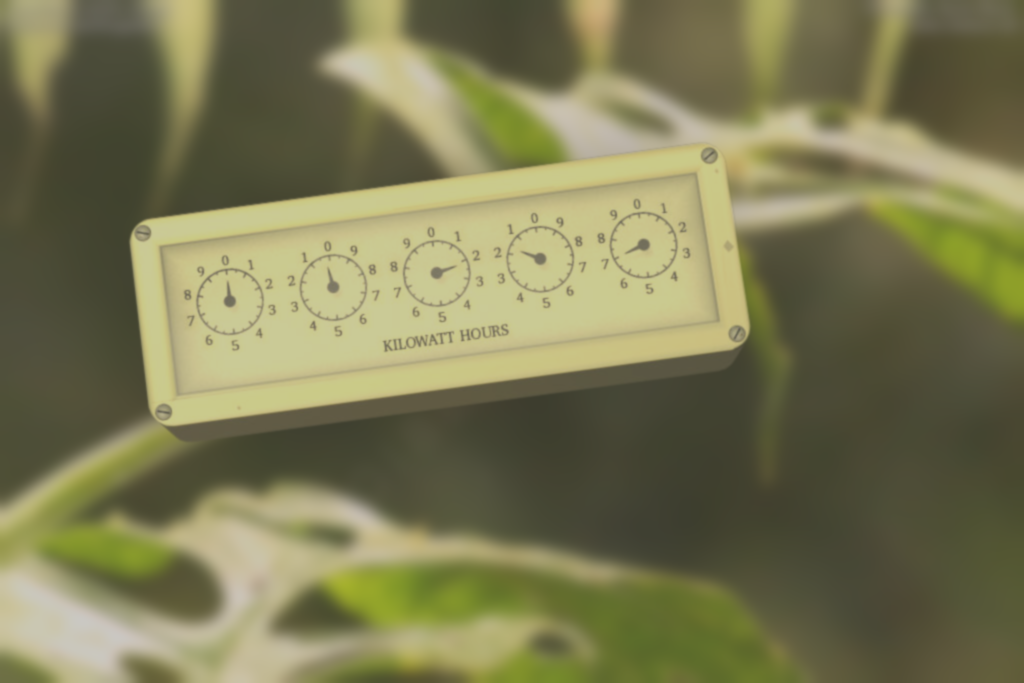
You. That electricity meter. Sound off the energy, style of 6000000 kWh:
217 kWh
